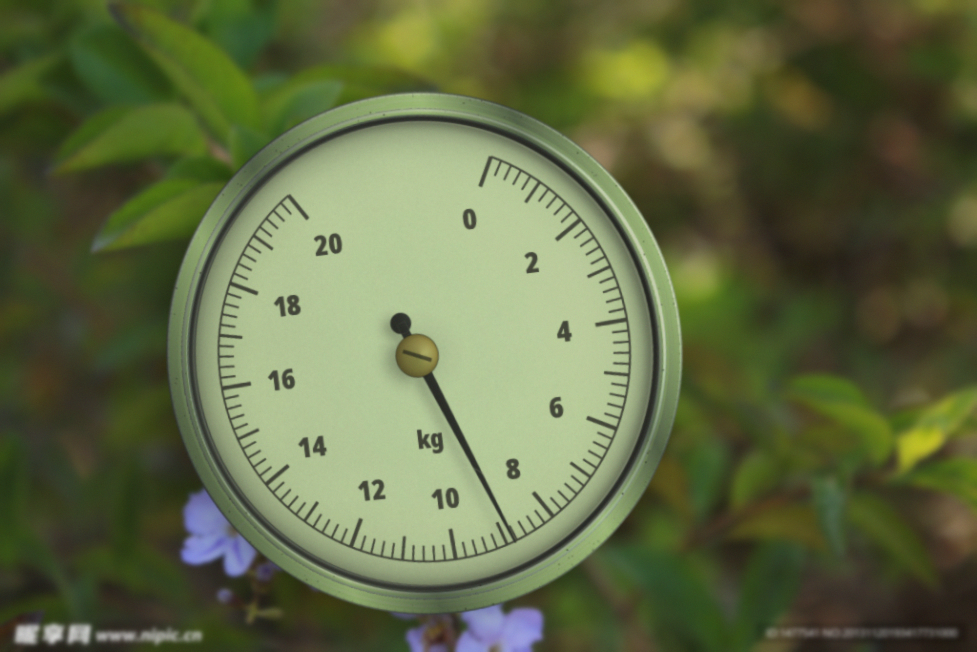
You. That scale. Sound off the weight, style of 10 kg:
8.8 kg
